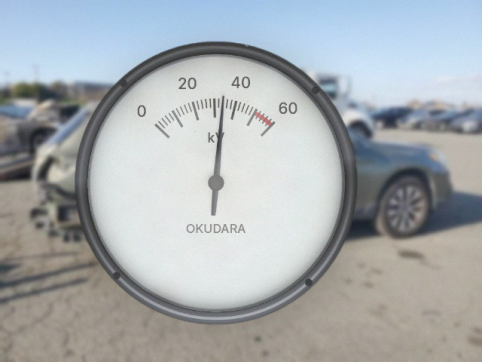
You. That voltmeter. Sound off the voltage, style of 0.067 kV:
34 kV
